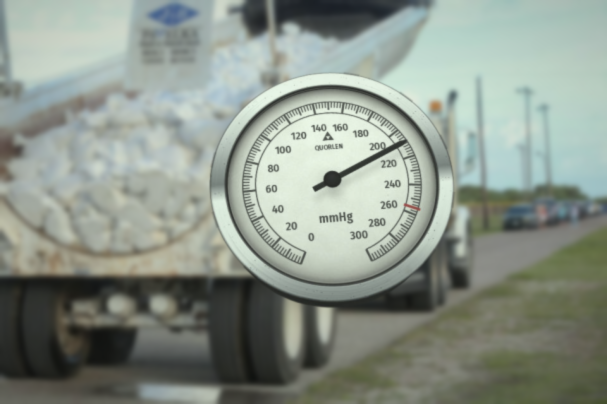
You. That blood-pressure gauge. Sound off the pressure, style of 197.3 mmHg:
210 mmHg
